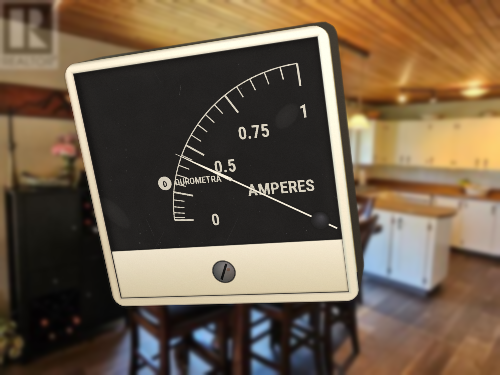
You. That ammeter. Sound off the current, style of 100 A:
0.45 A
